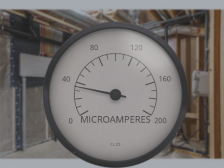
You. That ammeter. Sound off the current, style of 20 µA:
35 µA
